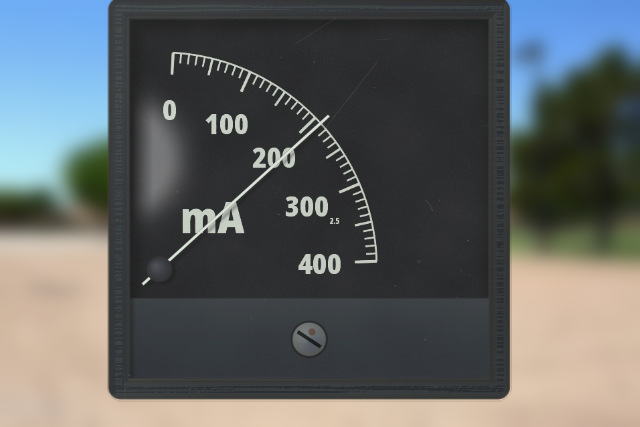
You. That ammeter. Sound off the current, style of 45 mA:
210 mA
